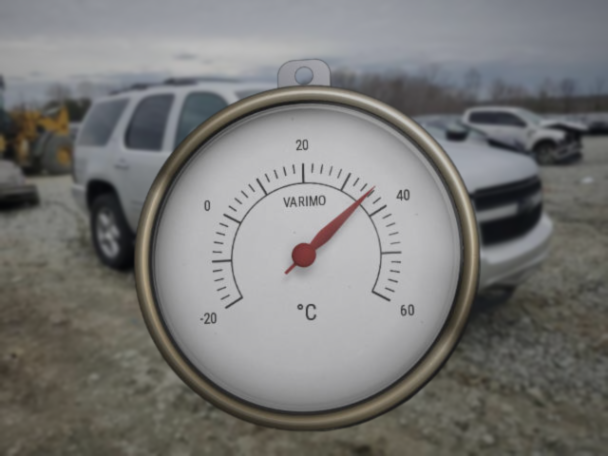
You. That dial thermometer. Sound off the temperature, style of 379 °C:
36 °C
